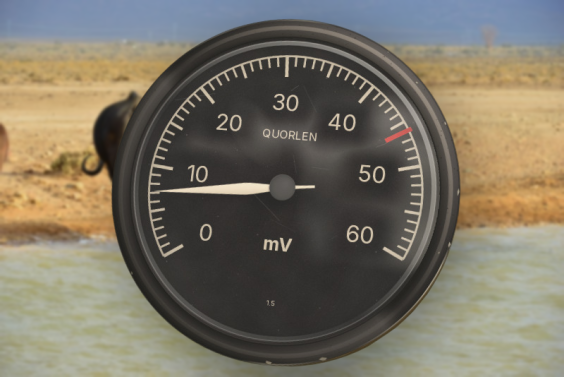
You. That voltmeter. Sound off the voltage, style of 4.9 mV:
7 mV
